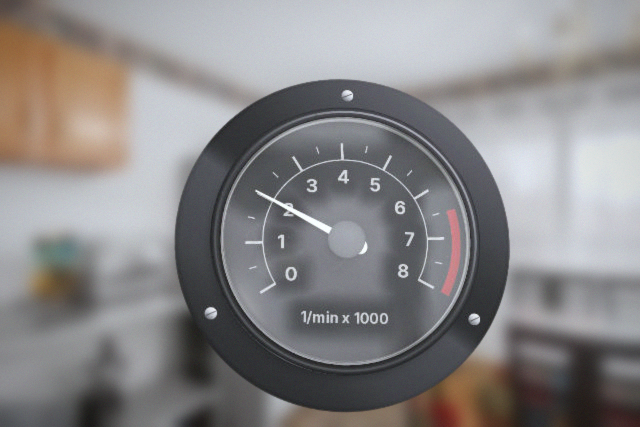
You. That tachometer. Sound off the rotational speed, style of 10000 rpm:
2000 rpm
